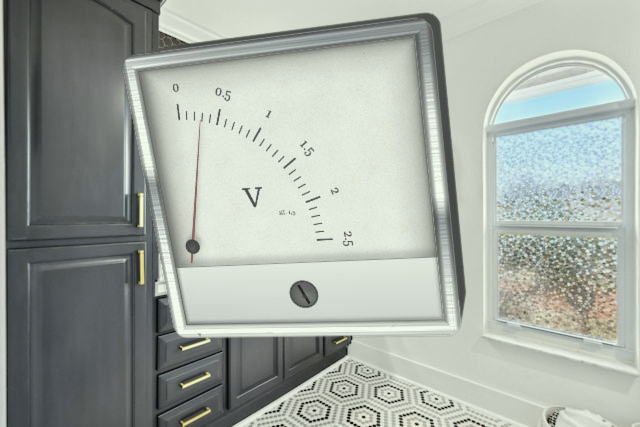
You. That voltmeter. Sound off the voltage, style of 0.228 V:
0.3 V
